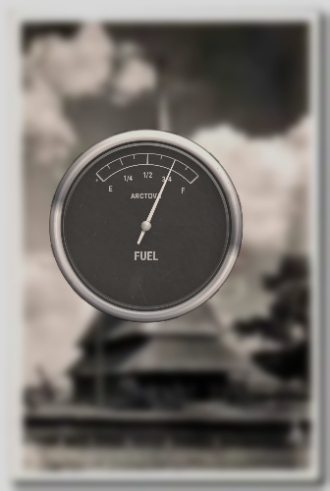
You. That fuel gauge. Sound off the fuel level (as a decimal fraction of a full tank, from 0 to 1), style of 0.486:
0.75
